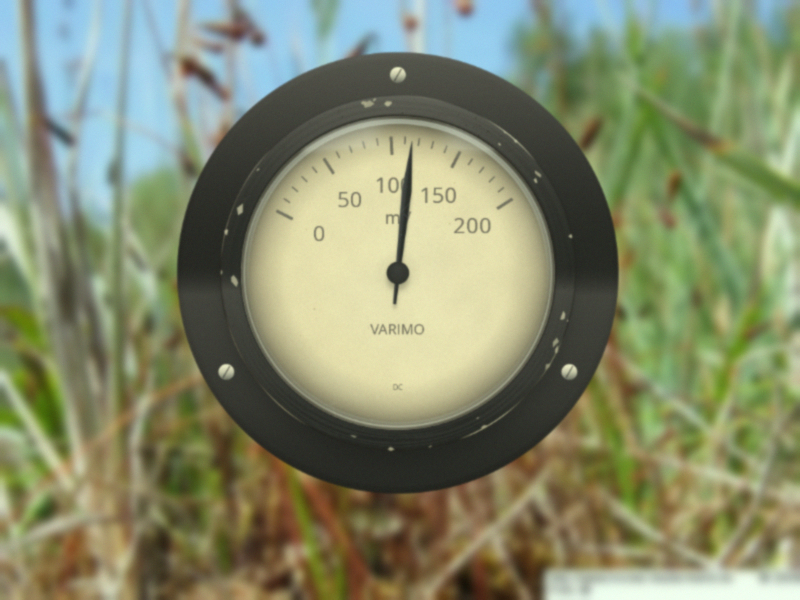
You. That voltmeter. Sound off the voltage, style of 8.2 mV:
115 mV
